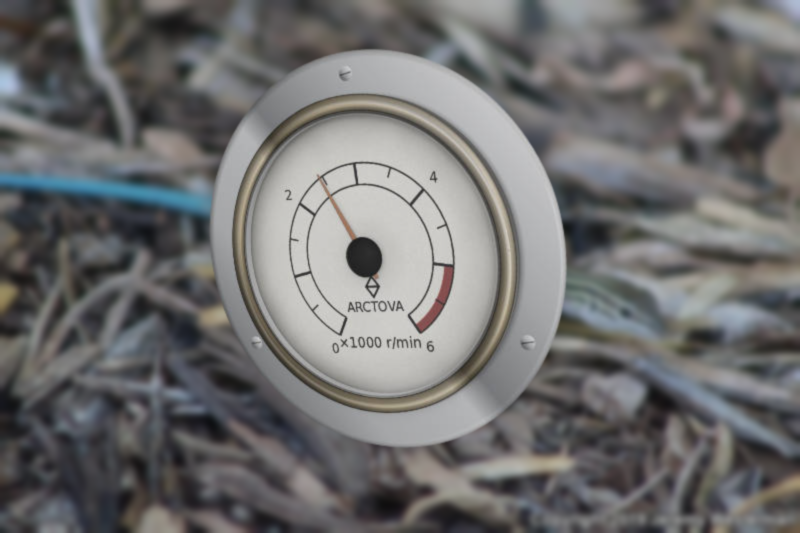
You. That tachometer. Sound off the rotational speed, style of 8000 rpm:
2500 rpm
